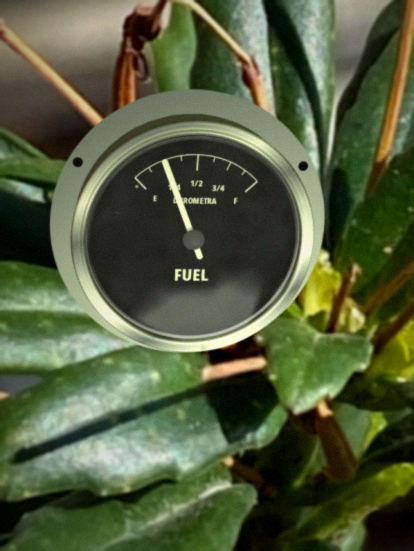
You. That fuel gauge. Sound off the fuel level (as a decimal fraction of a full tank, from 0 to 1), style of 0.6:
0.25
